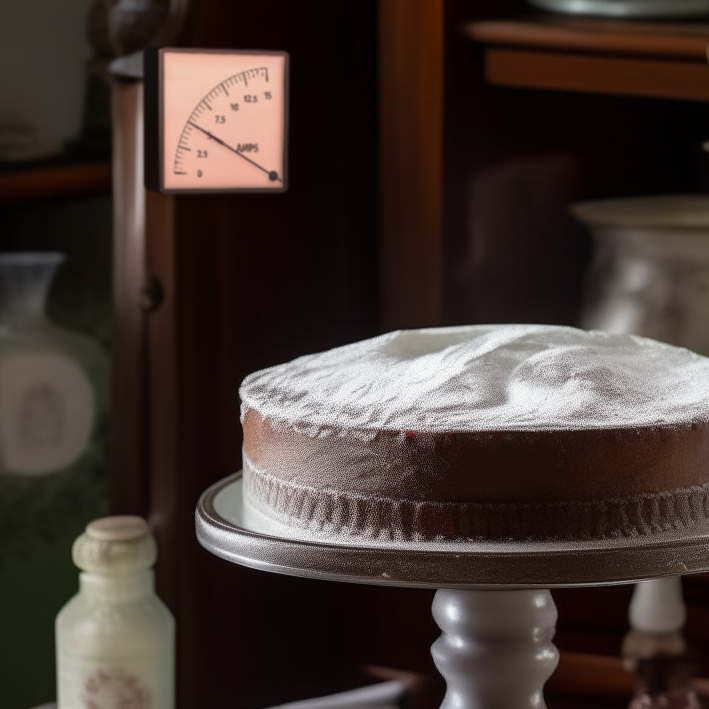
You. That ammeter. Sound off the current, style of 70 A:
5 A
